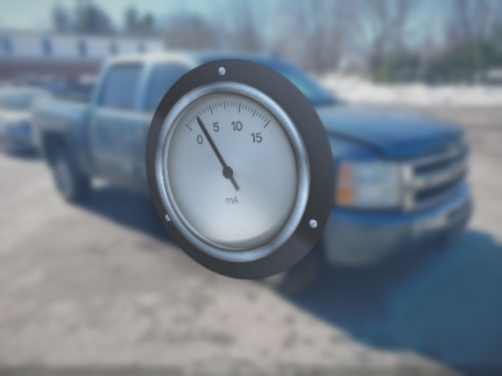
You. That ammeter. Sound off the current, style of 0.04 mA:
2.5 mA
